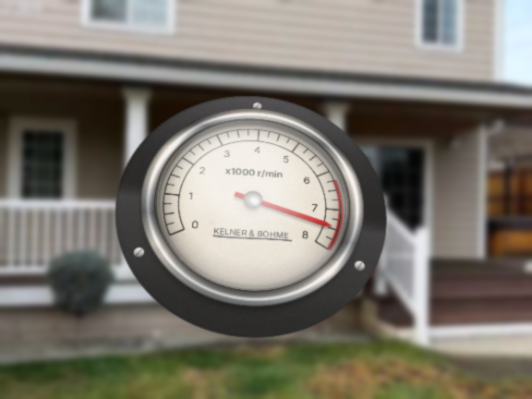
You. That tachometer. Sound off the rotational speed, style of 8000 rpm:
7500 rpm
